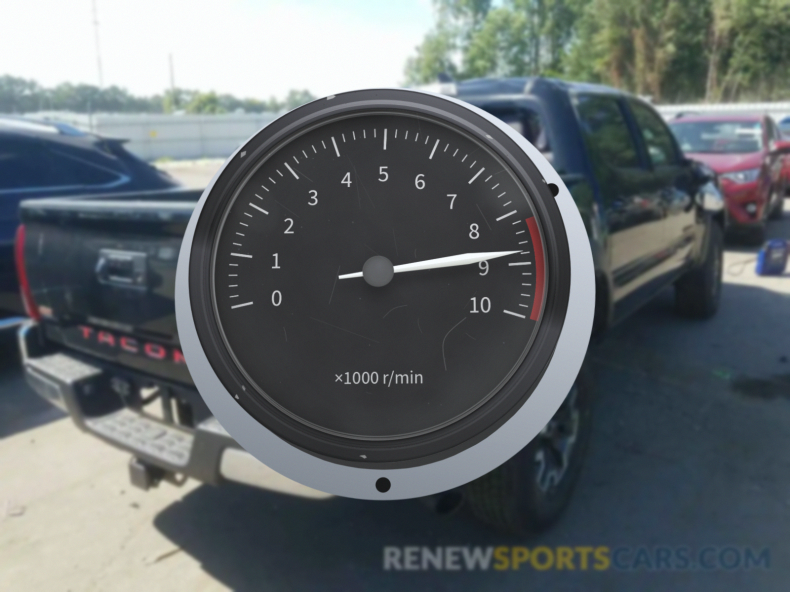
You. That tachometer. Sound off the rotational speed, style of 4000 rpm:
8800 rpm
